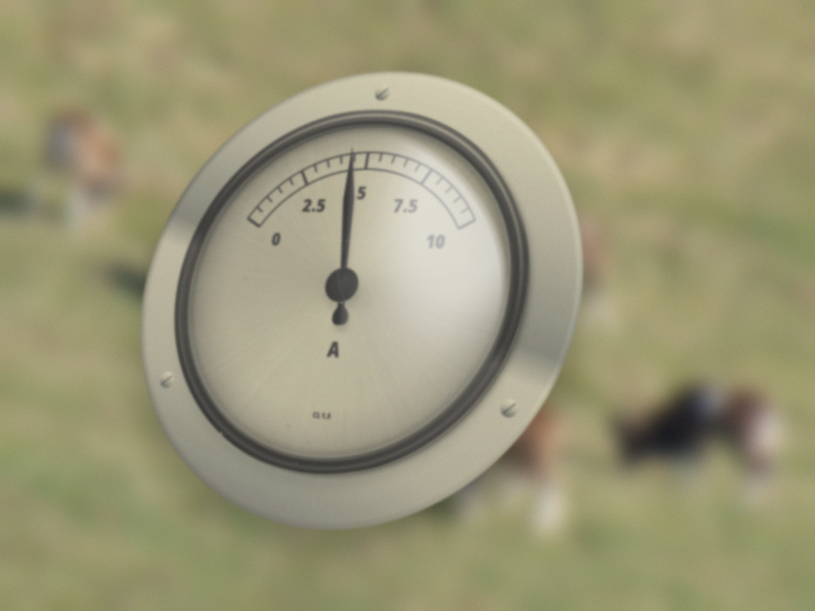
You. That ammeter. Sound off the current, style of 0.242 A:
4.5 A
